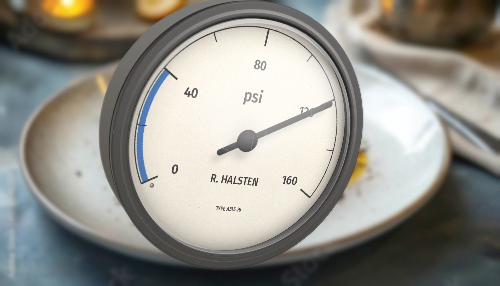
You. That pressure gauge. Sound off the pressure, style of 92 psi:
120 psi
